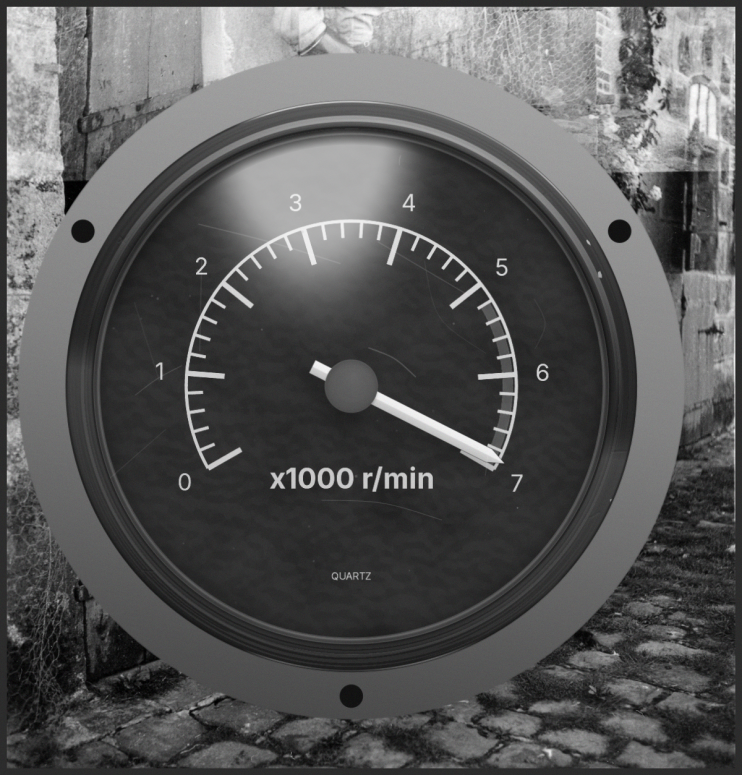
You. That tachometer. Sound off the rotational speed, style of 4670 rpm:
6900 rpm
